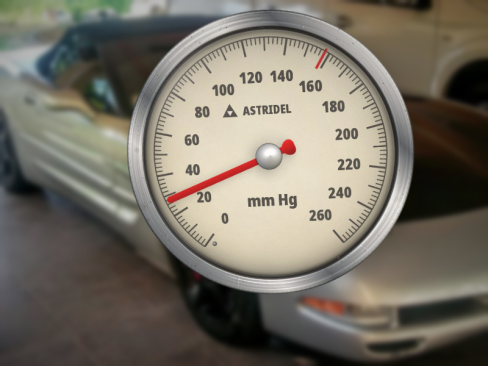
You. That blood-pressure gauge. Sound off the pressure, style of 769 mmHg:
28 mmHg
